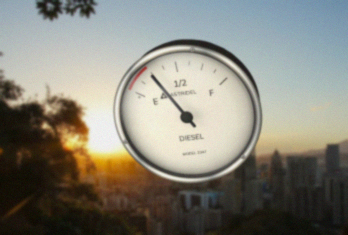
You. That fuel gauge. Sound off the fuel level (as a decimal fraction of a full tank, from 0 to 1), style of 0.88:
0.25
